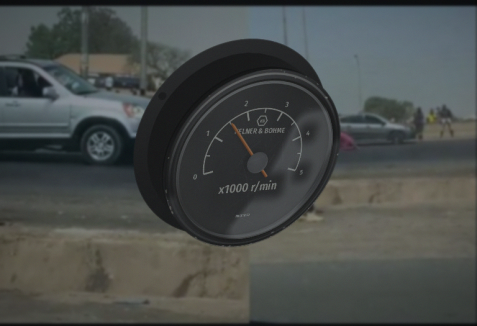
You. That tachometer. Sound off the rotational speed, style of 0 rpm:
1500 rpm
